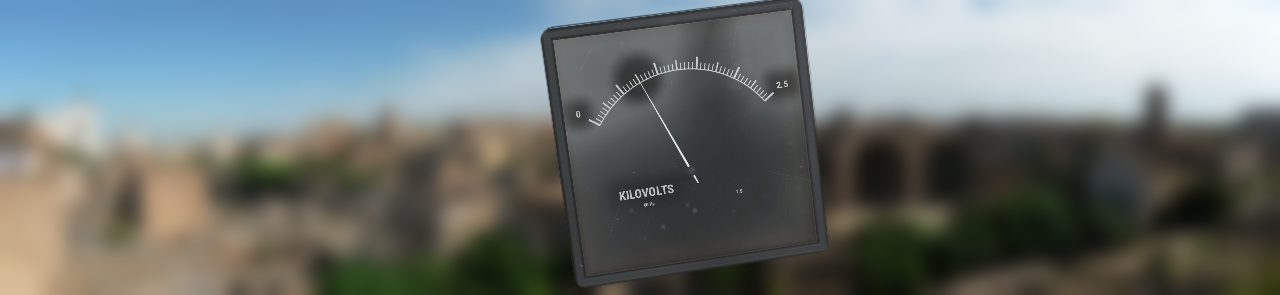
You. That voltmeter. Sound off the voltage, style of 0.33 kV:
0.75 kV
